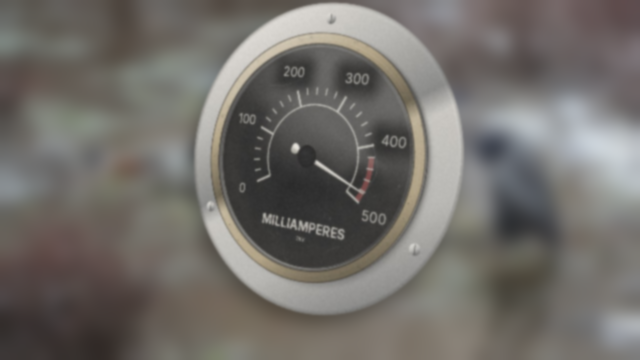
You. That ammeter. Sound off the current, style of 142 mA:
480 mA
